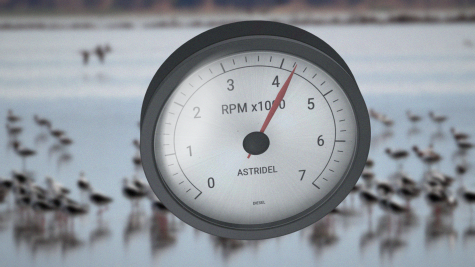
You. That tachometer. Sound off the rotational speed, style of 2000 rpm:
4200 rpm
